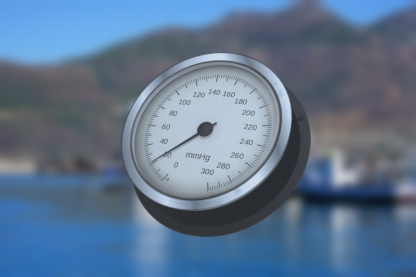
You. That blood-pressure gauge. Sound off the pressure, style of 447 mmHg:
20 mmHg
